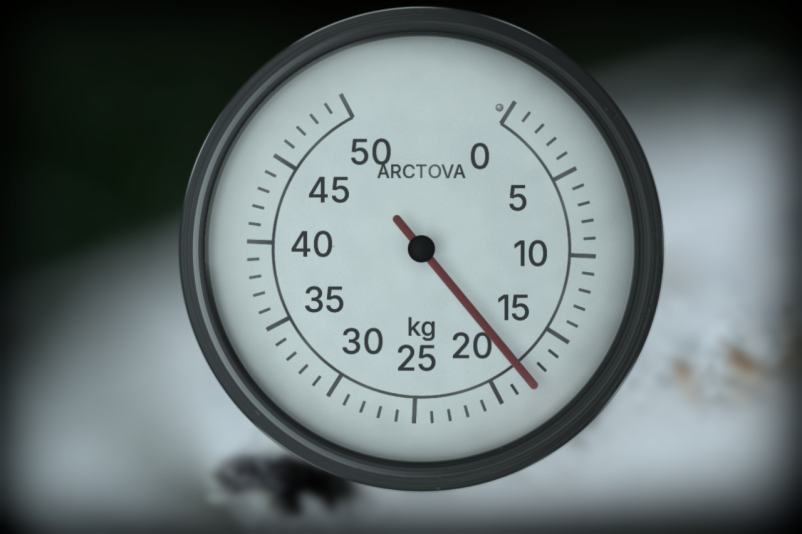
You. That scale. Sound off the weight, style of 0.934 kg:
18 kg
